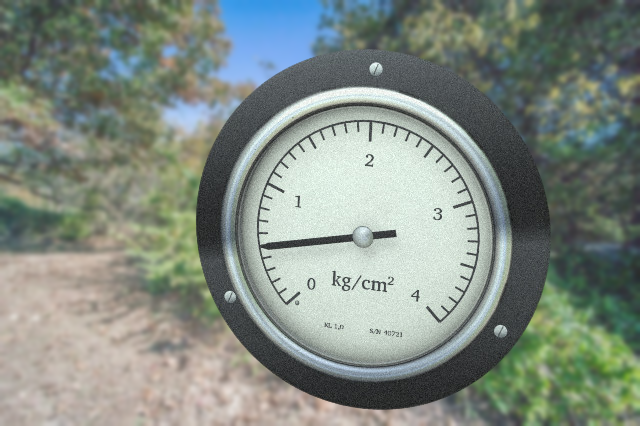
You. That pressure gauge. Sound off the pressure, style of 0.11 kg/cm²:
0.5 kg/cm²
